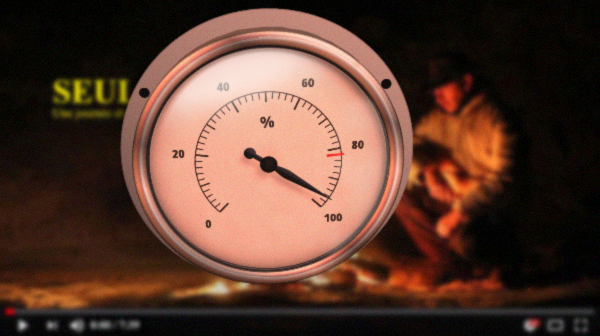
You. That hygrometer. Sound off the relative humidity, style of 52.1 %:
96 %
